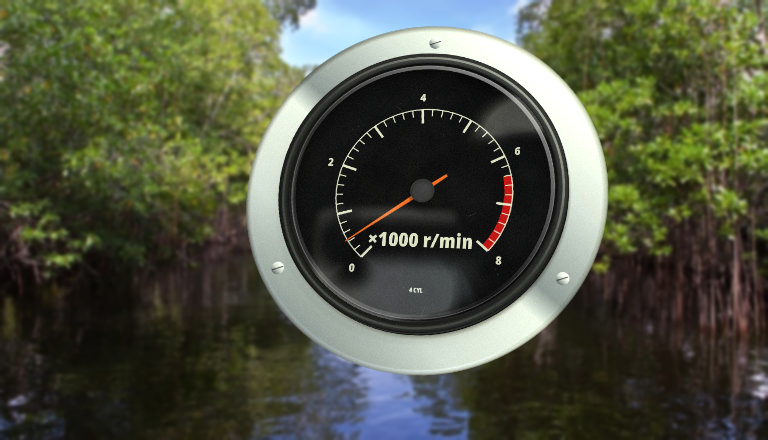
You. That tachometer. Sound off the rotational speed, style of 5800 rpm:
400 rpm
